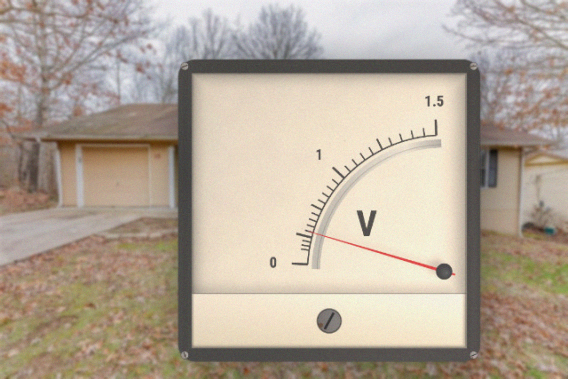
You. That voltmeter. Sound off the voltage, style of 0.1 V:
0.55 V
